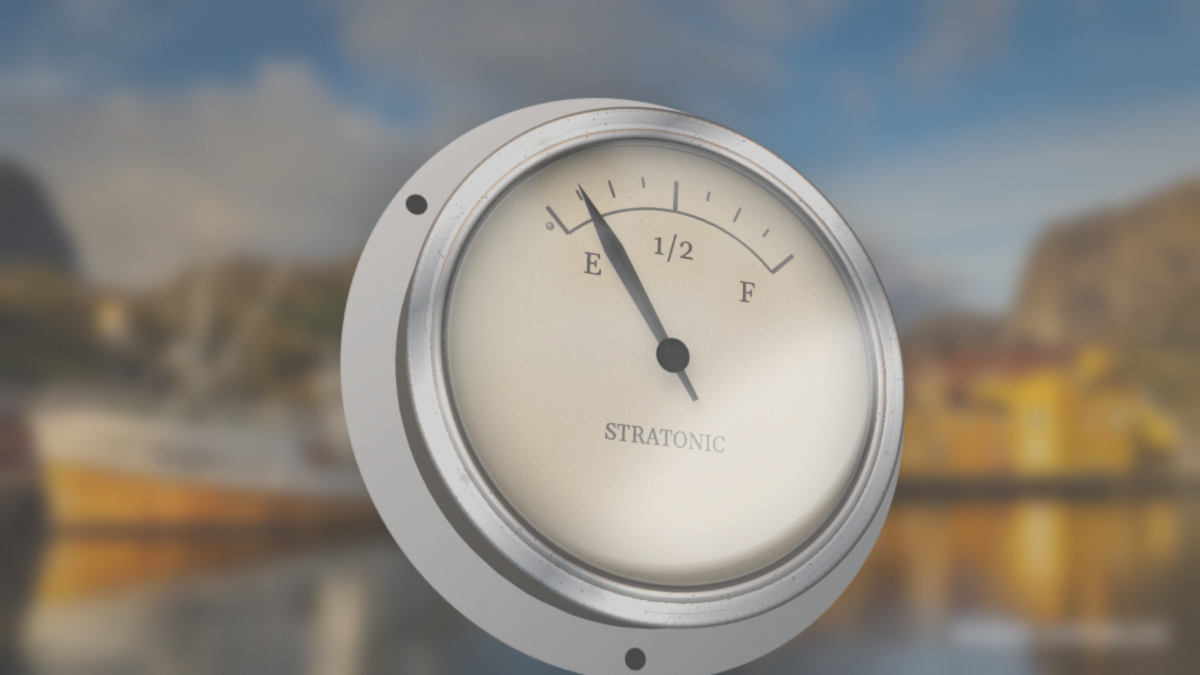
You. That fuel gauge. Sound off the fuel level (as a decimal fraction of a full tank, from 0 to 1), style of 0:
0.125
